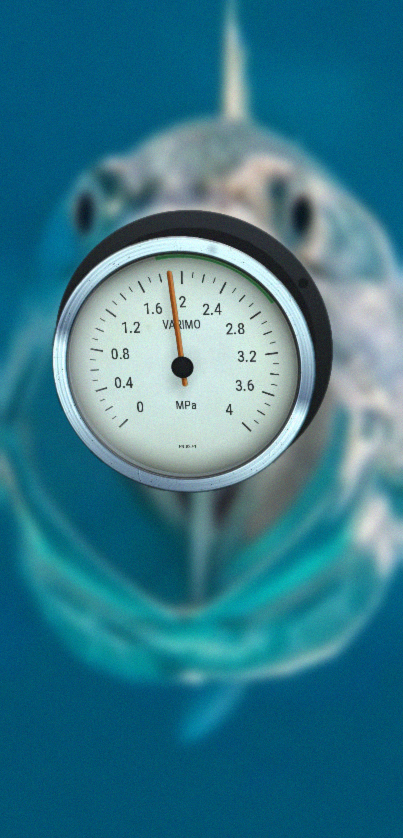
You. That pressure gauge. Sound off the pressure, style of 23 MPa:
1.9 MPa
